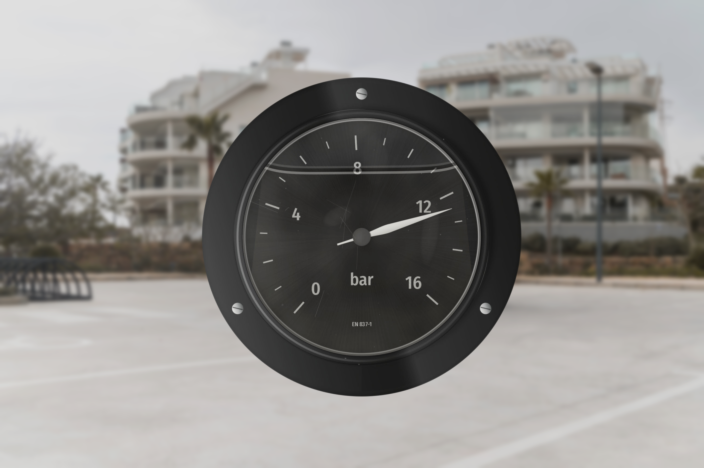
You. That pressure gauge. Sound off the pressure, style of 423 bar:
12.5 bar
